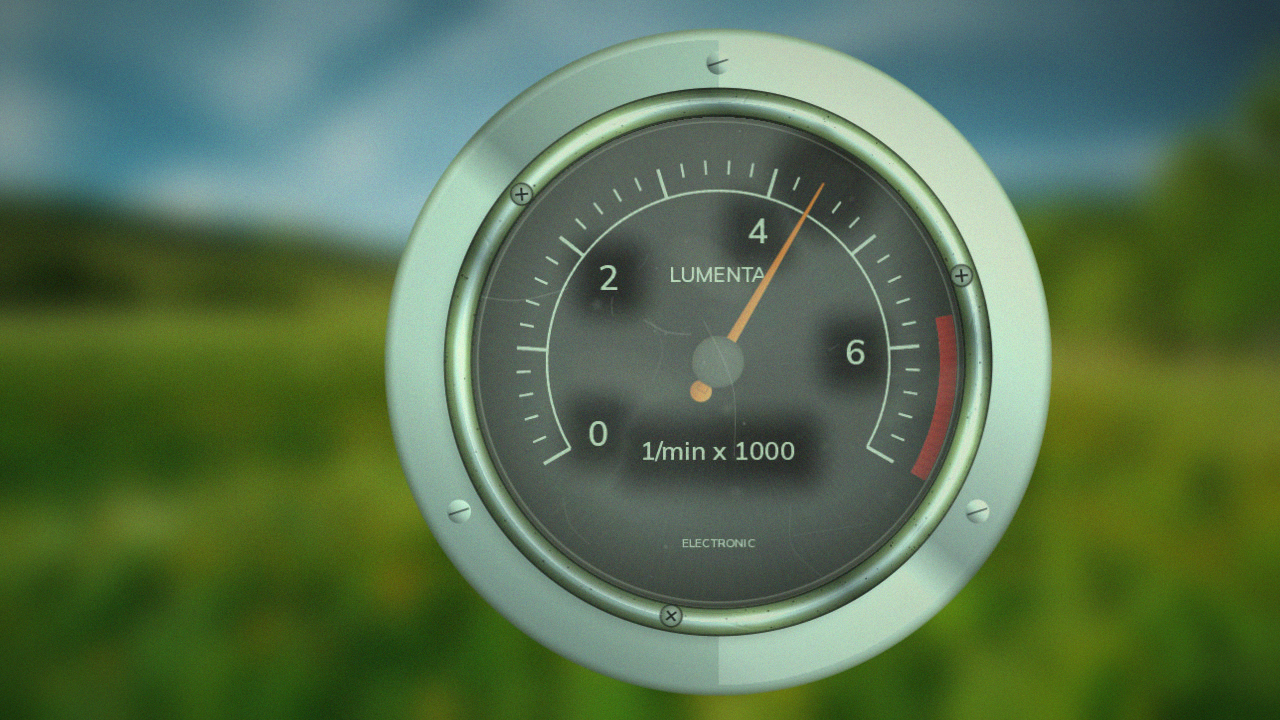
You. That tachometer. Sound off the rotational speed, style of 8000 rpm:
4400 rpm
